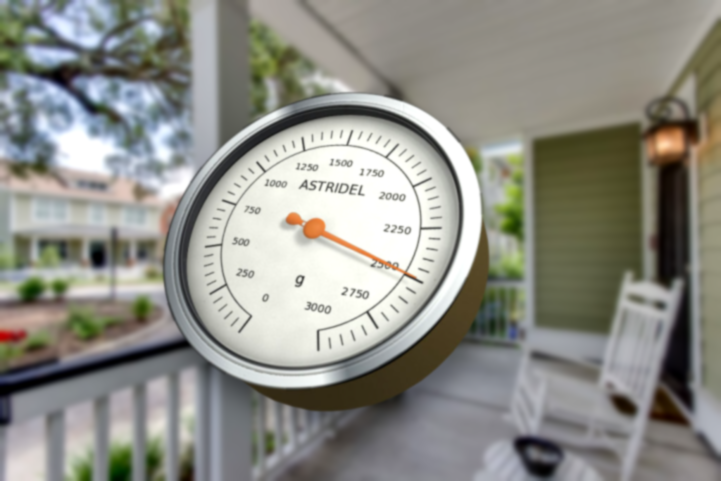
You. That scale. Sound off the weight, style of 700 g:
2500 g
